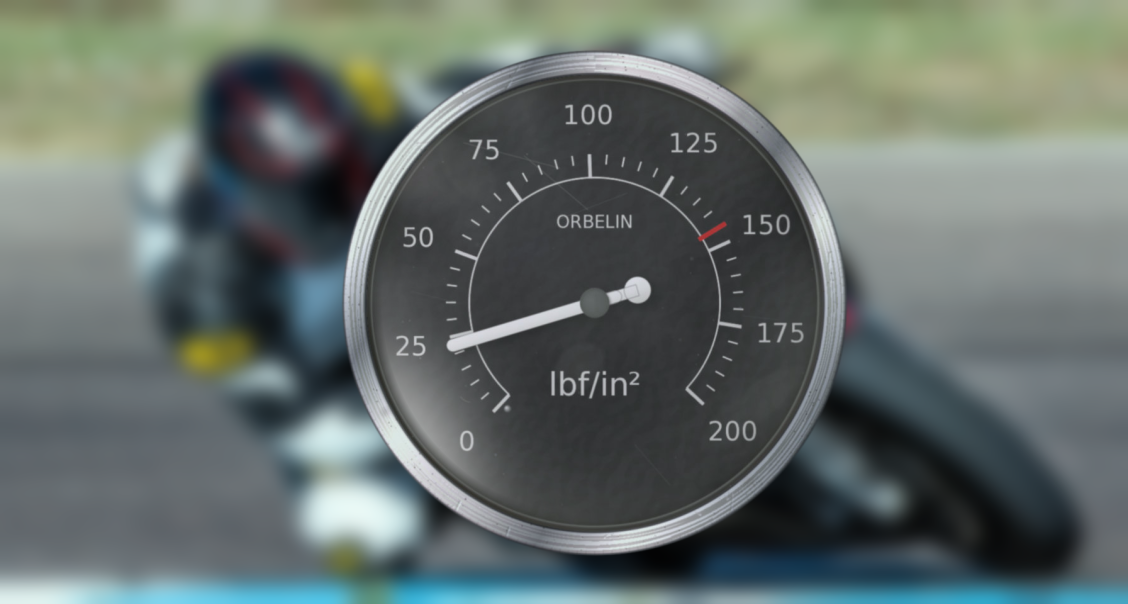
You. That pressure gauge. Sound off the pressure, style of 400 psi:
22.5 psi
